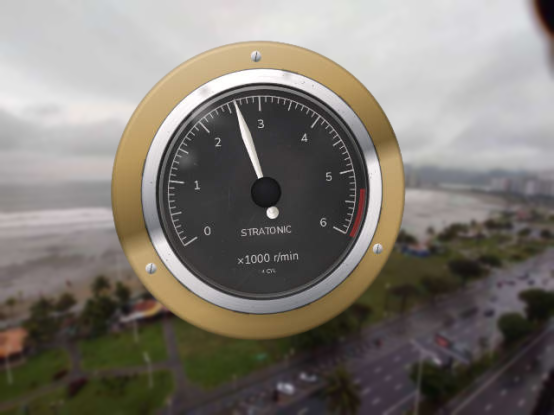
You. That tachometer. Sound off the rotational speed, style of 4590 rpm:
2600 rpm
